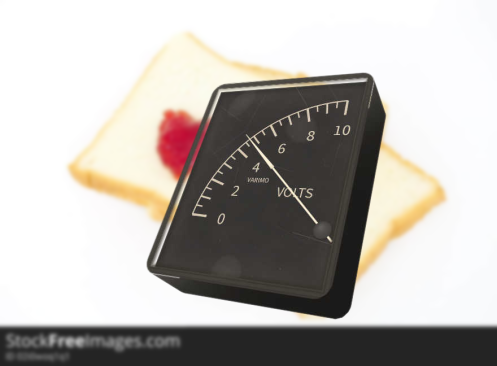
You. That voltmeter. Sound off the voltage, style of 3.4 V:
4.75 V
